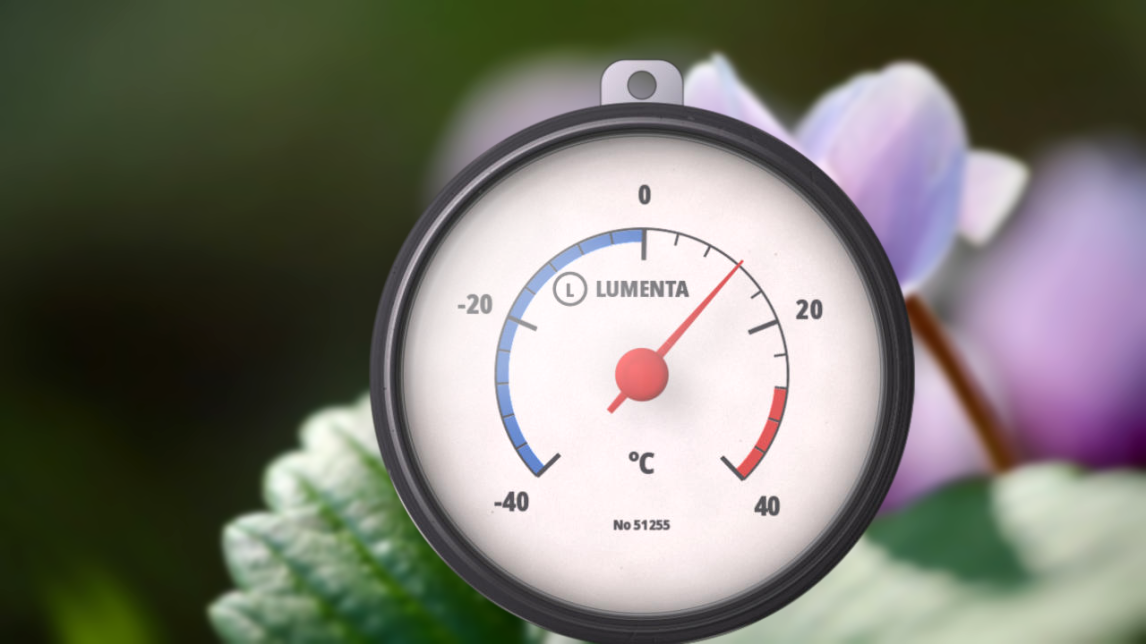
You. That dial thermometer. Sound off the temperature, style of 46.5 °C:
12 °C
